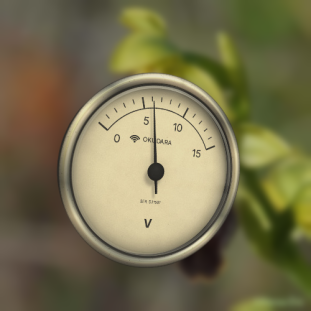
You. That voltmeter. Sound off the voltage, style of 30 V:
6 V
